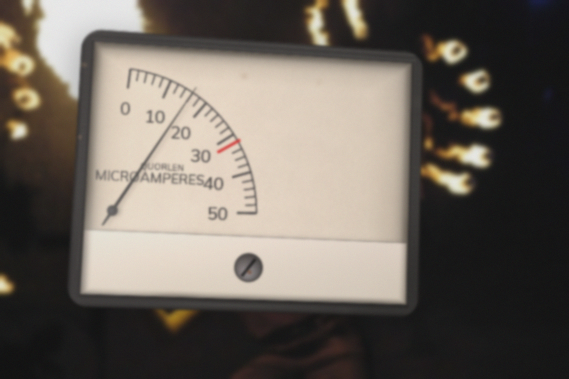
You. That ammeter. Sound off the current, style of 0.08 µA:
16 µA
